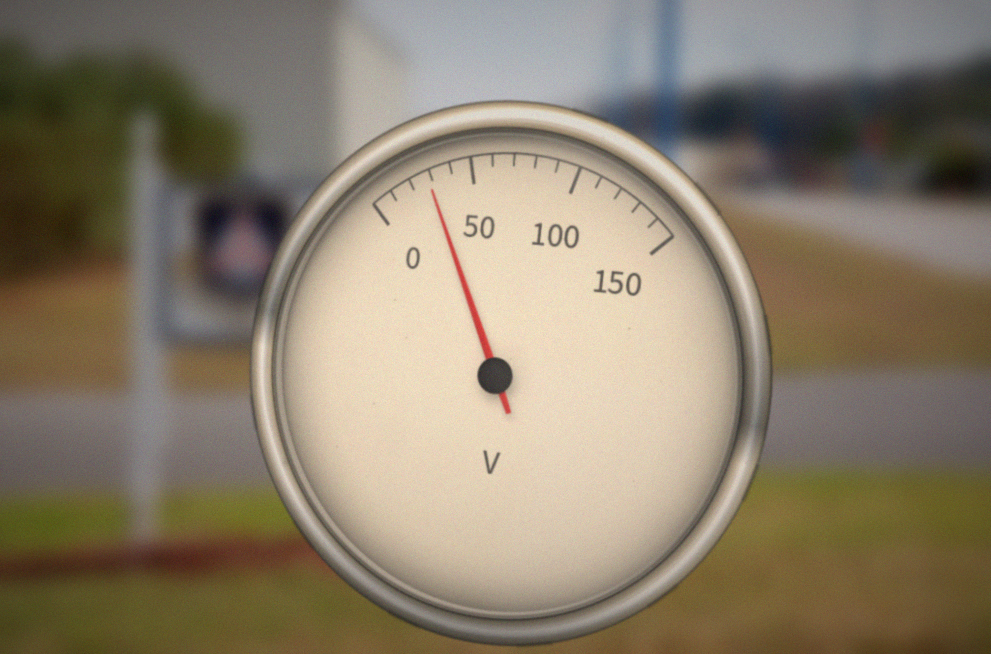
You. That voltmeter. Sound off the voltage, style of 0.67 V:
30 V
